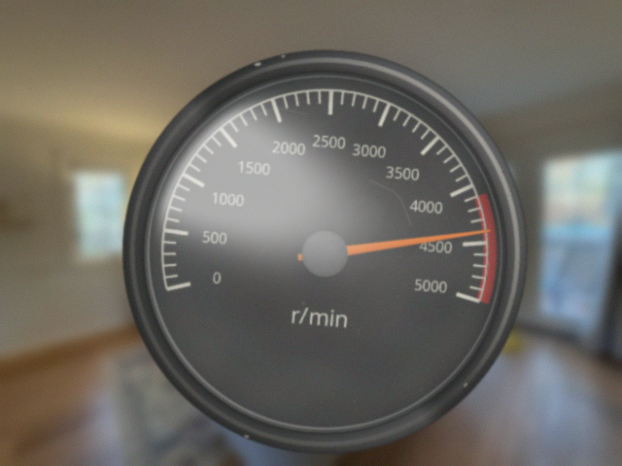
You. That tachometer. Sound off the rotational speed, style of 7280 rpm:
4400 rpm
